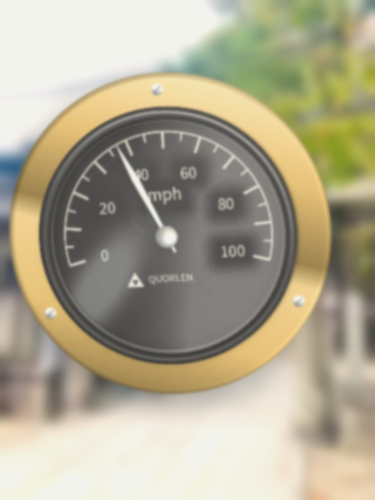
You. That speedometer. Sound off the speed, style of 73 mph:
37.5 mph
